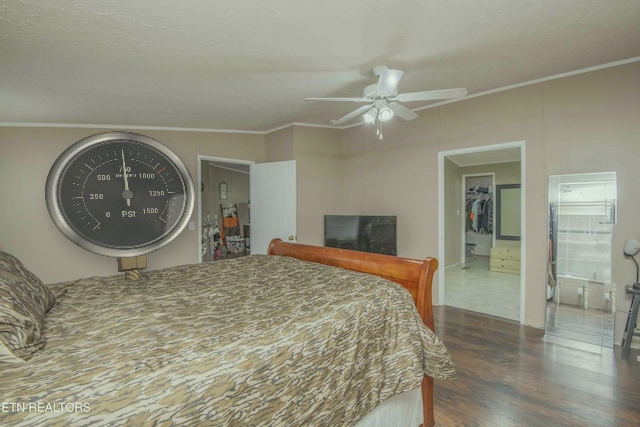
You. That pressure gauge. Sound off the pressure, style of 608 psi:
750 psi
